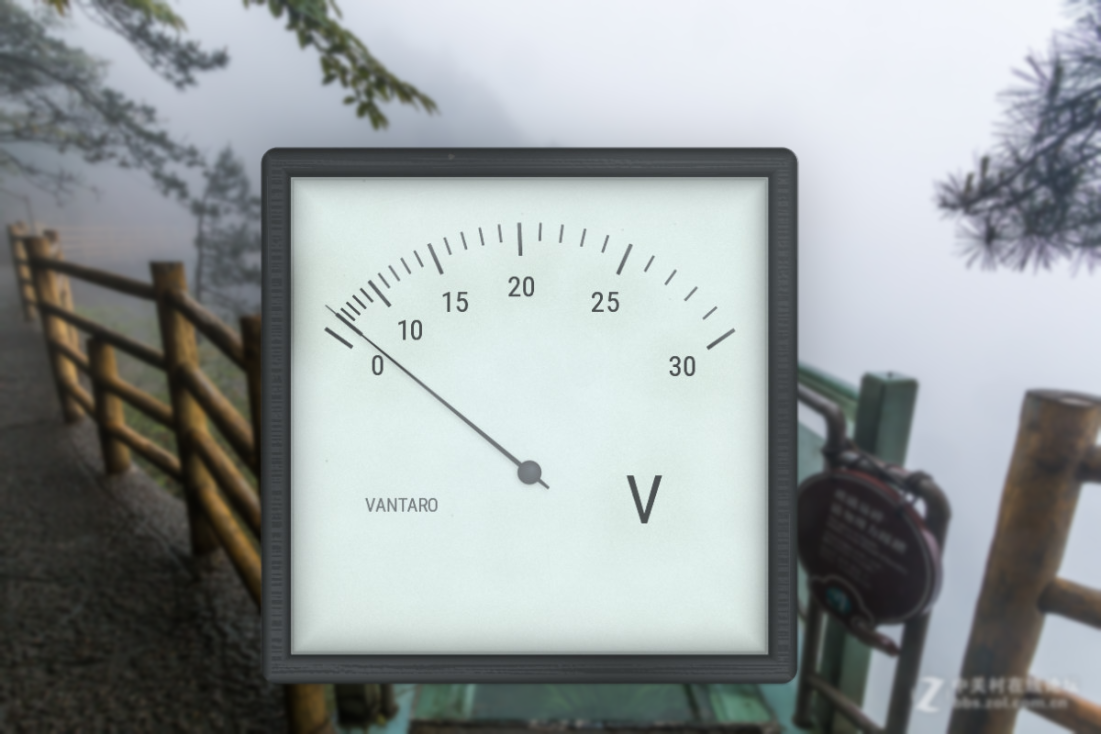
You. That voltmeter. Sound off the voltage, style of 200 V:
5 V
